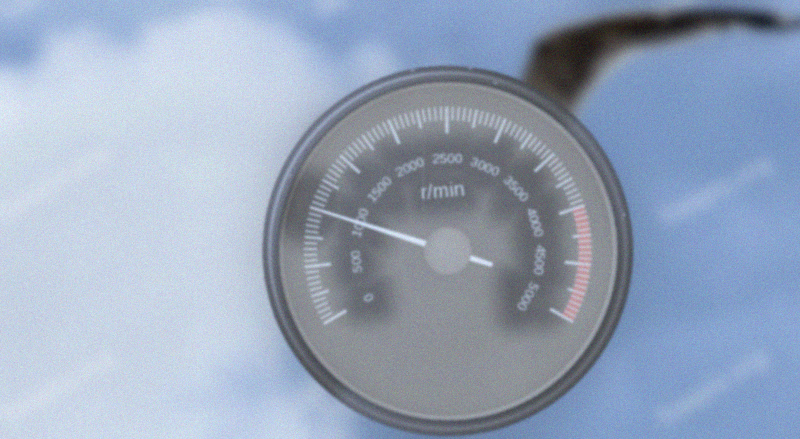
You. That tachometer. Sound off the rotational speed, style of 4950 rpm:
1000 rpm
